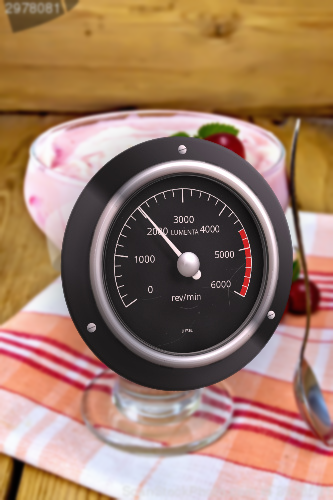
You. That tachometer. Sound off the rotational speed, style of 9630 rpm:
2000 rpm
